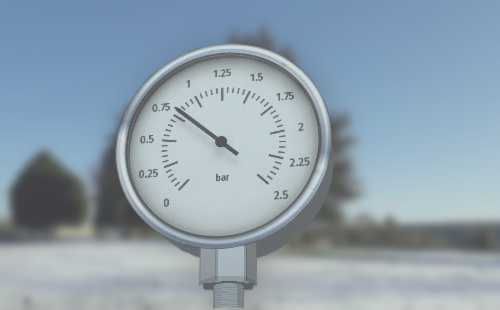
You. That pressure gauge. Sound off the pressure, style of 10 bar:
0.8 bar
